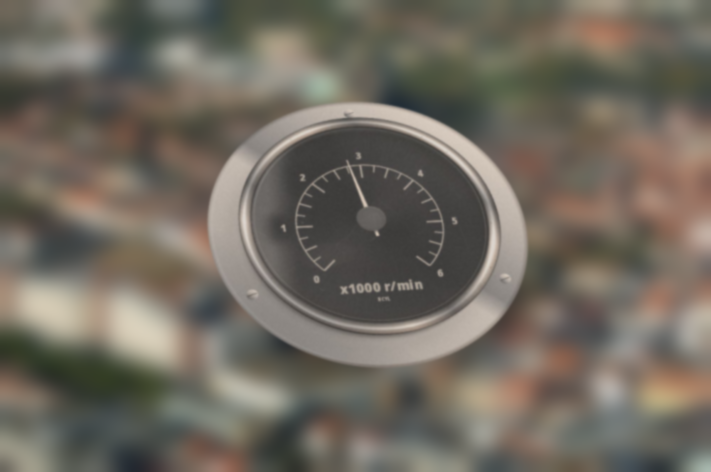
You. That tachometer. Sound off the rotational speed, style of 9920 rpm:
2750 rpm
